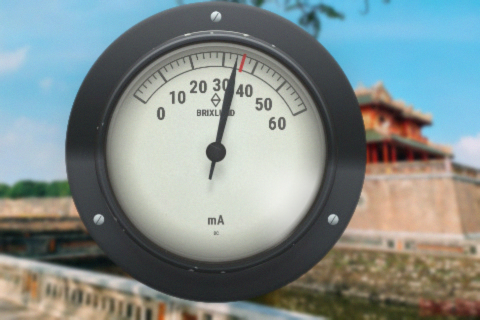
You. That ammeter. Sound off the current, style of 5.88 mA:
34 mA
